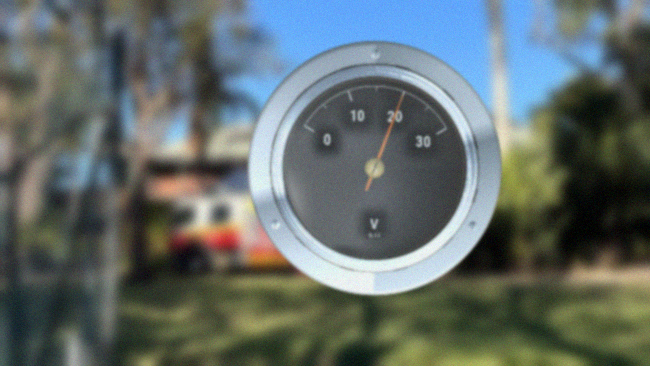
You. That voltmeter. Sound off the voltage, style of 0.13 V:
20 V
